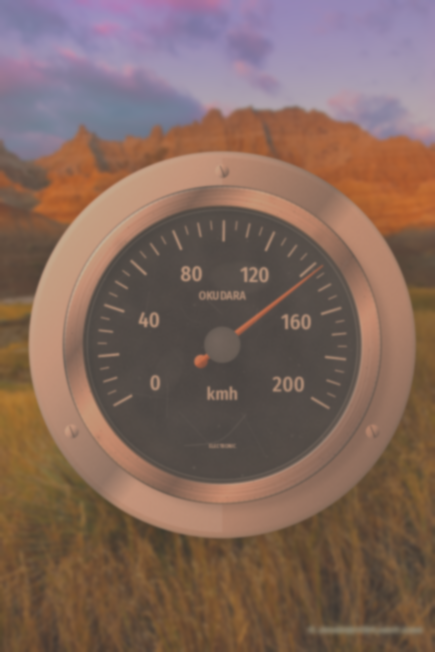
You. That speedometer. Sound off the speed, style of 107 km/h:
142.5 km/h
